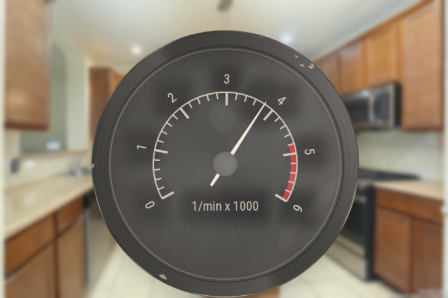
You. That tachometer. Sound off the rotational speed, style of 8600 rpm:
3800 rpm
